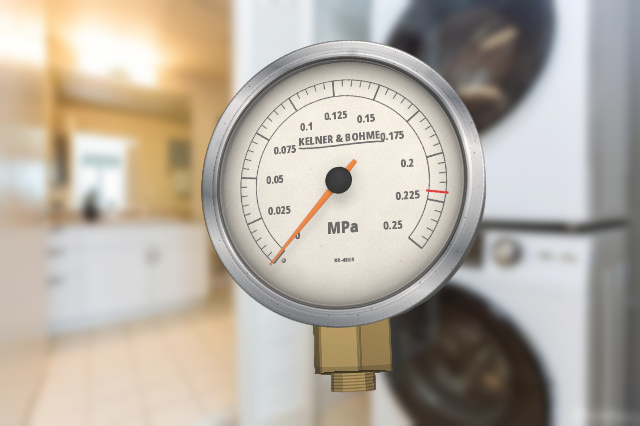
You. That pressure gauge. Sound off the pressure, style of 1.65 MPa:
0 MPa
